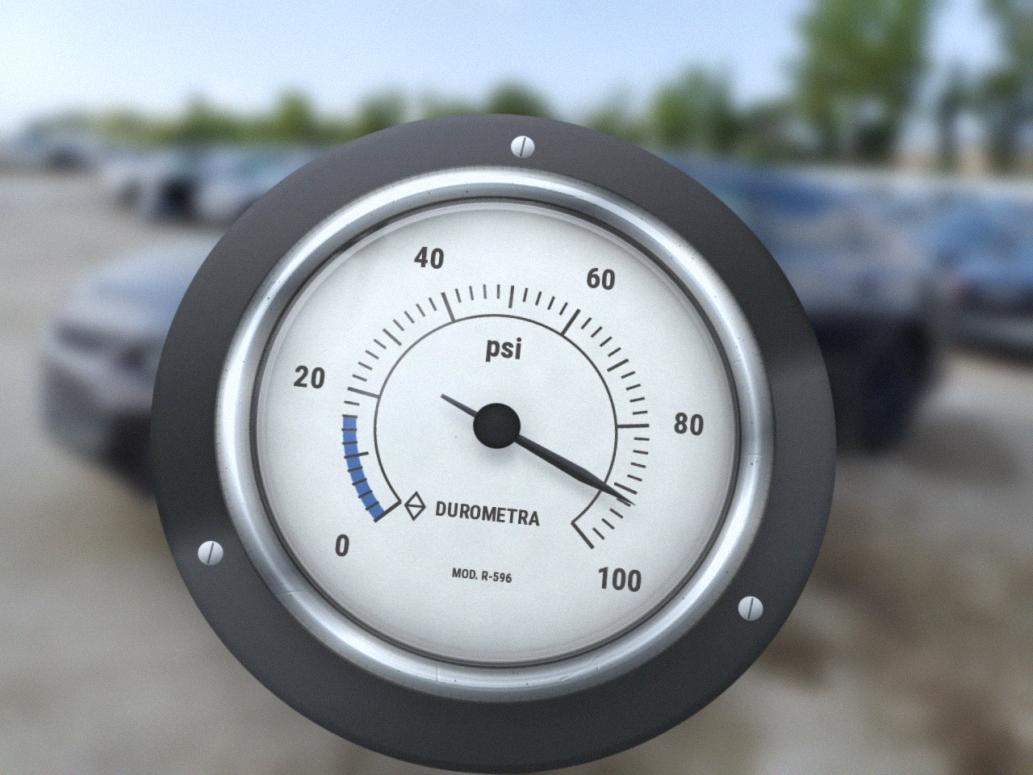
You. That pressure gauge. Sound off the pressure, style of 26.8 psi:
92 psi
